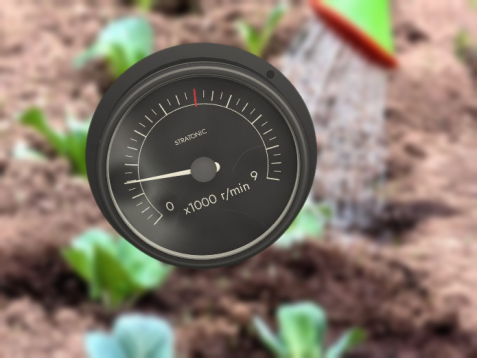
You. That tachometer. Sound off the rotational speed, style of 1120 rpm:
1500 rpm
